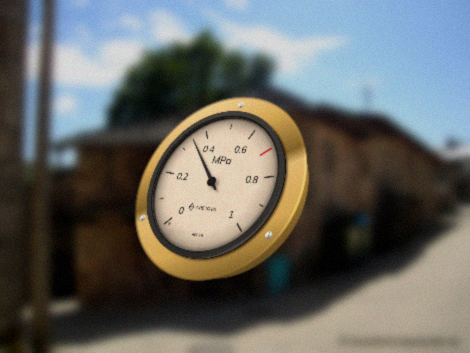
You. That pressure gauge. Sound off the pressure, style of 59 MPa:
0.35 MPa
